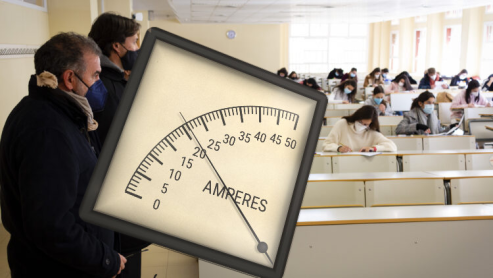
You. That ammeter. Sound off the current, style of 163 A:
21 A
